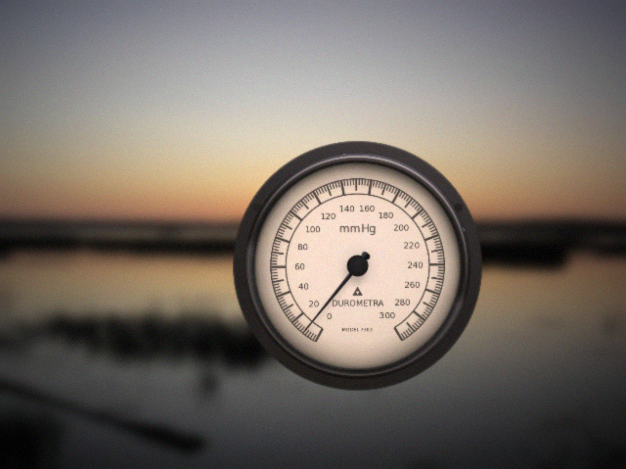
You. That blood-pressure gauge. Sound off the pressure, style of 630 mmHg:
10 mmHg
